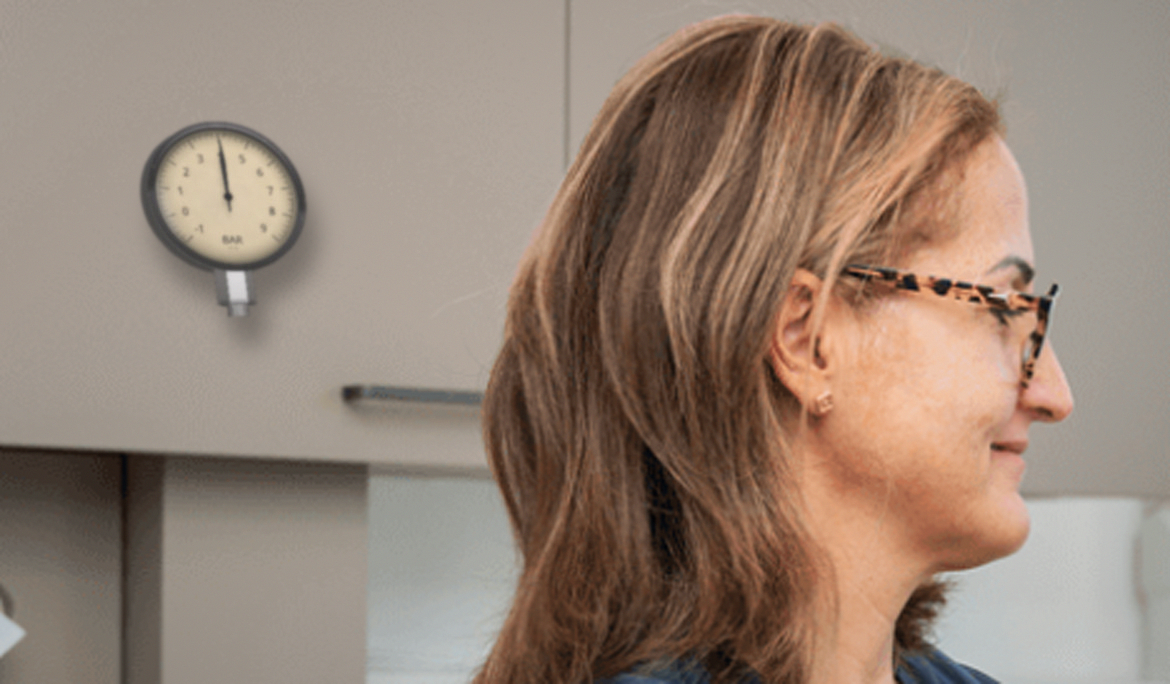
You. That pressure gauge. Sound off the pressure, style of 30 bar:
4 bar
